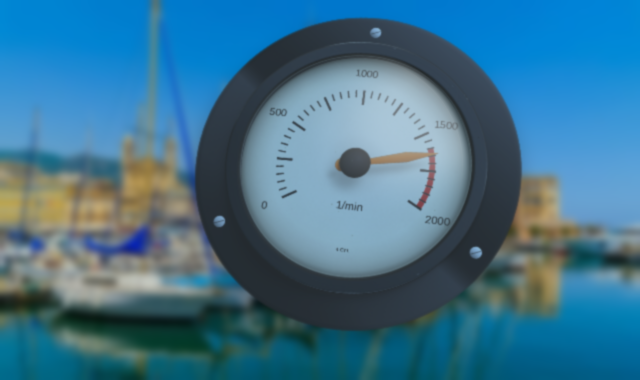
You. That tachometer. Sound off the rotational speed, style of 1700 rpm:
1650 rpm
